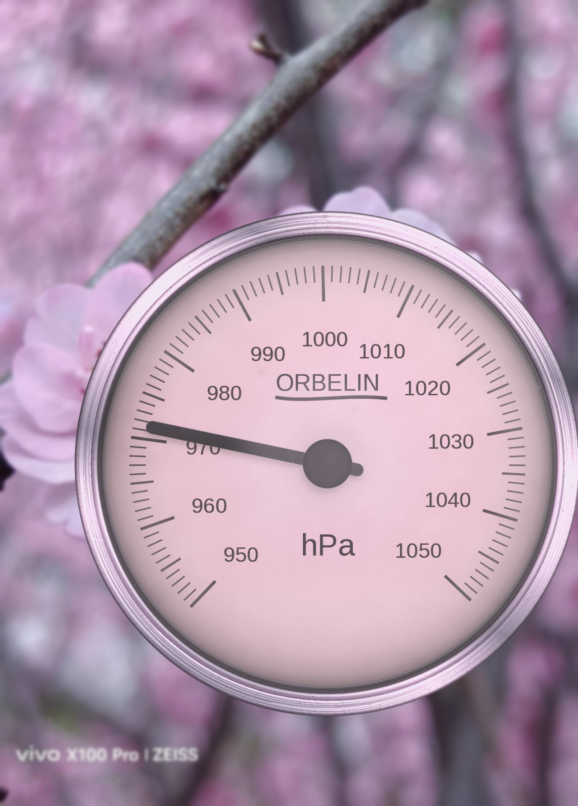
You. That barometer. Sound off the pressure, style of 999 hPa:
971.5 hPa
